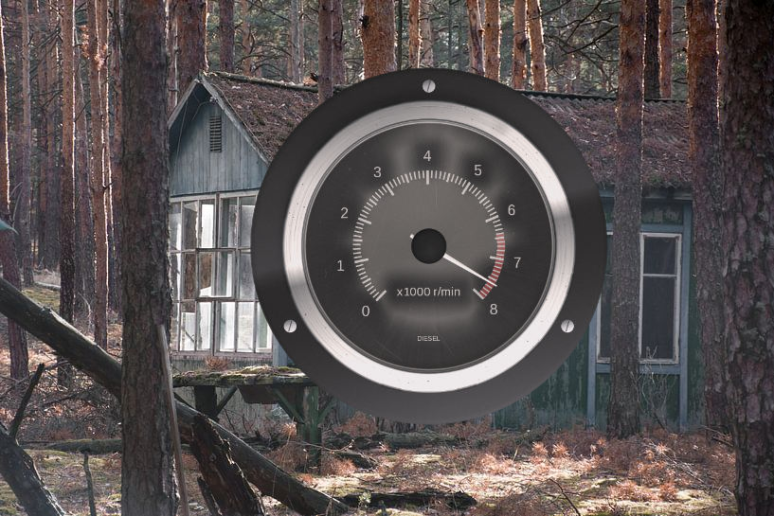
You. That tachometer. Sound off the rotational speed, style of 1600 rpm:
7600 rpm
